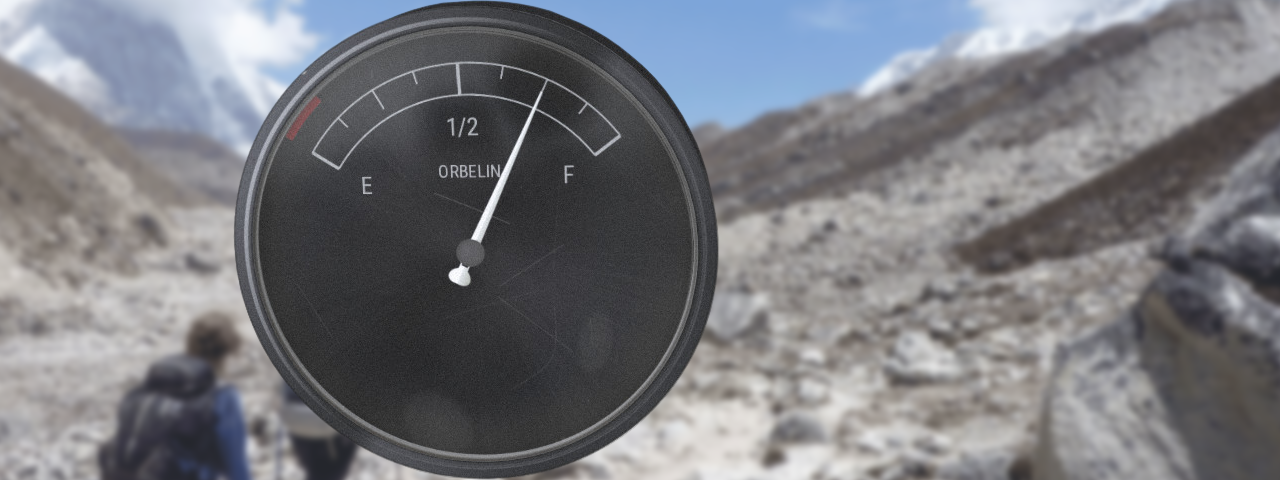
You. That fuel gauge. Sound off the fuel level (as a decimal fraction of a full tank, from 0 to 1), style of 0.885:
0.75
